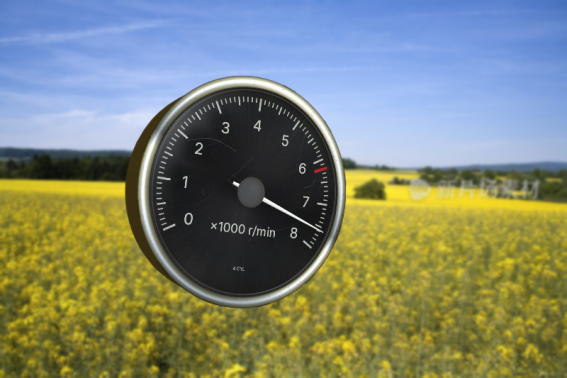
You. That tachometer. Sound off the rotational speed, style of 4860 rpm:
7600 rpm
